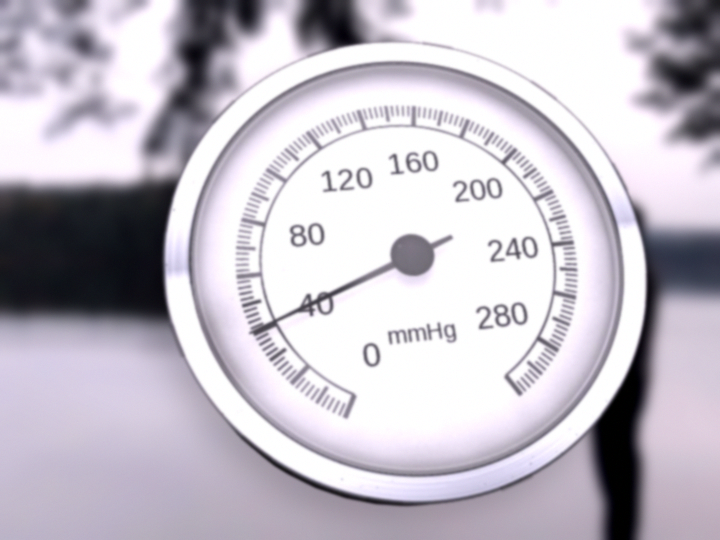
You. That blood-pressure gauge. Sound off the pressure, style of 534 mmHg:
40 mmHg
